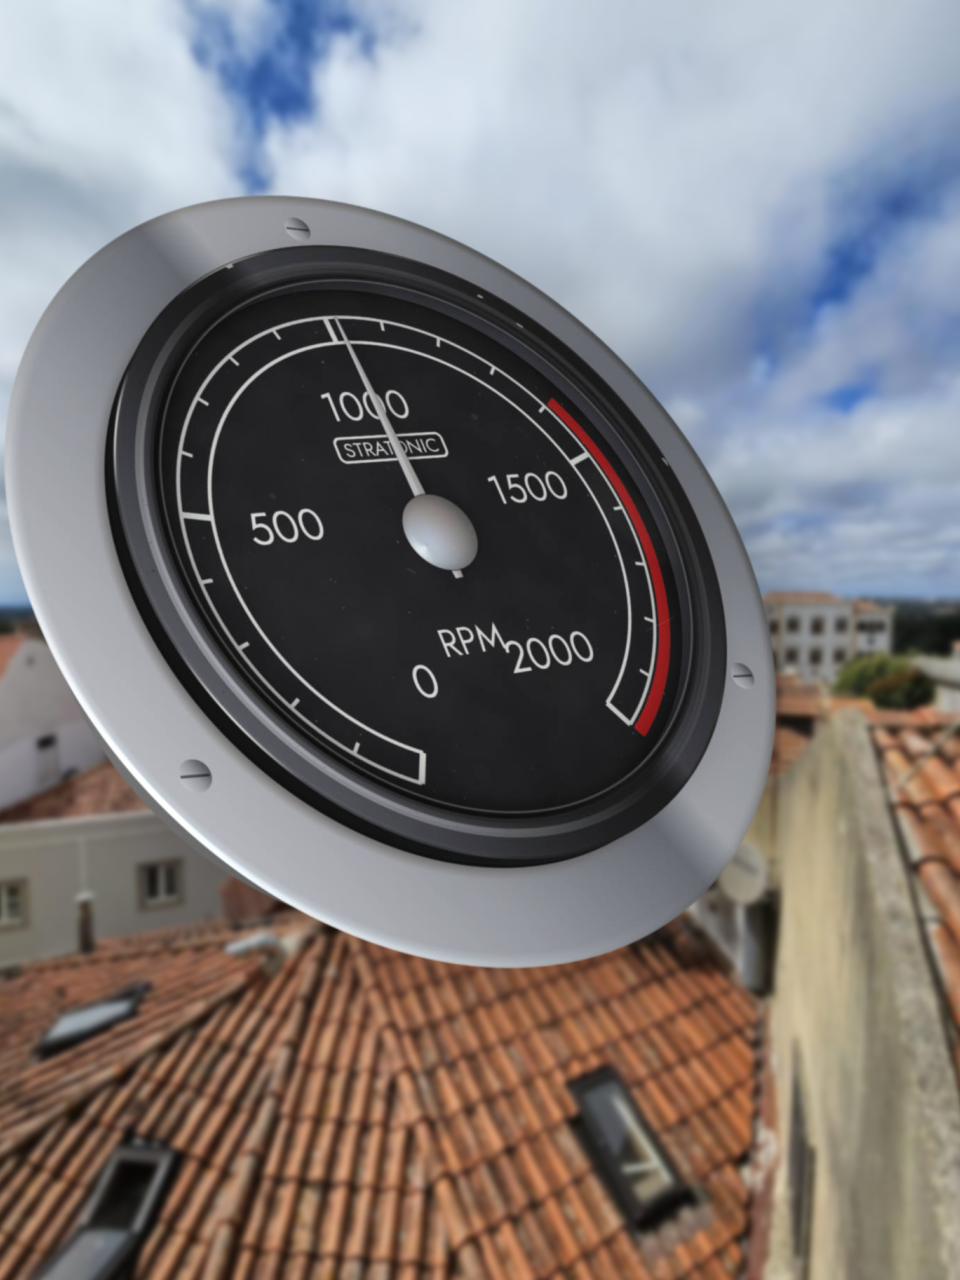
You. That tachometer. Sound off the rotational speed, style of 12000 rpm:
1000 rpm
